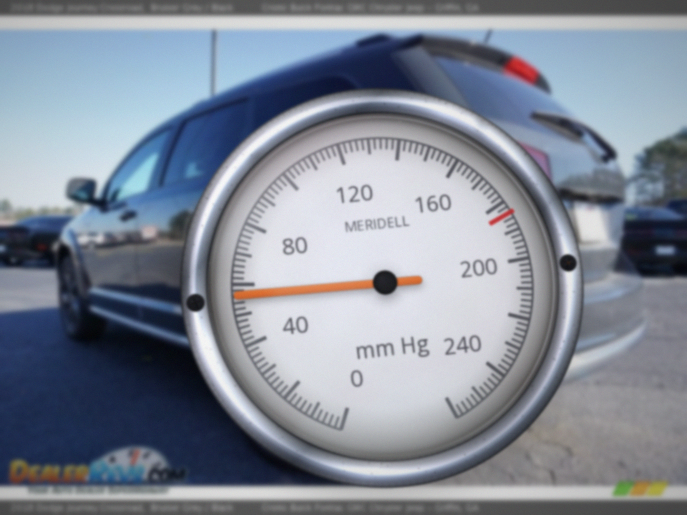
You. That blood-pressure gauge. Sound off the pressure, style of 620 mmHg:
56 mmHg
